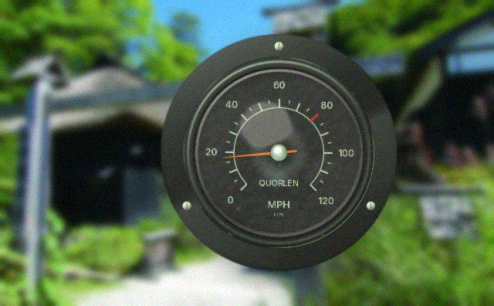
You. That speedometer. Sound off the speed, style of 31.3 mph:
17.5 mph
